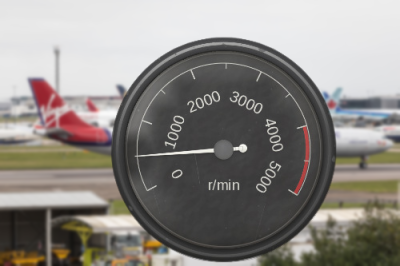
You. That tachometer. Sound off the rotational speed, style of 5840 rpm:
500 rpm
